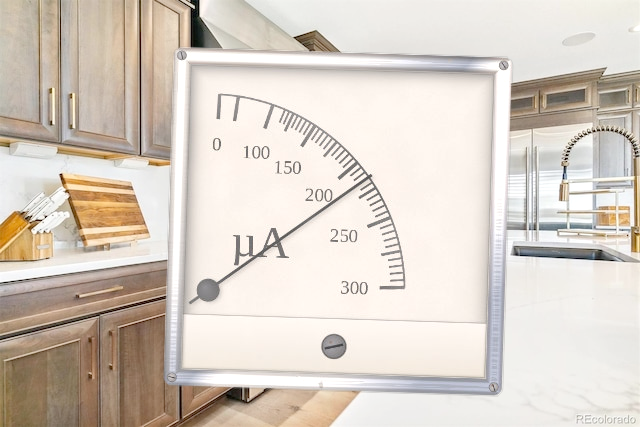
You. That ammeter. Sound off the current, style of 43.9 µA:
215 µA
